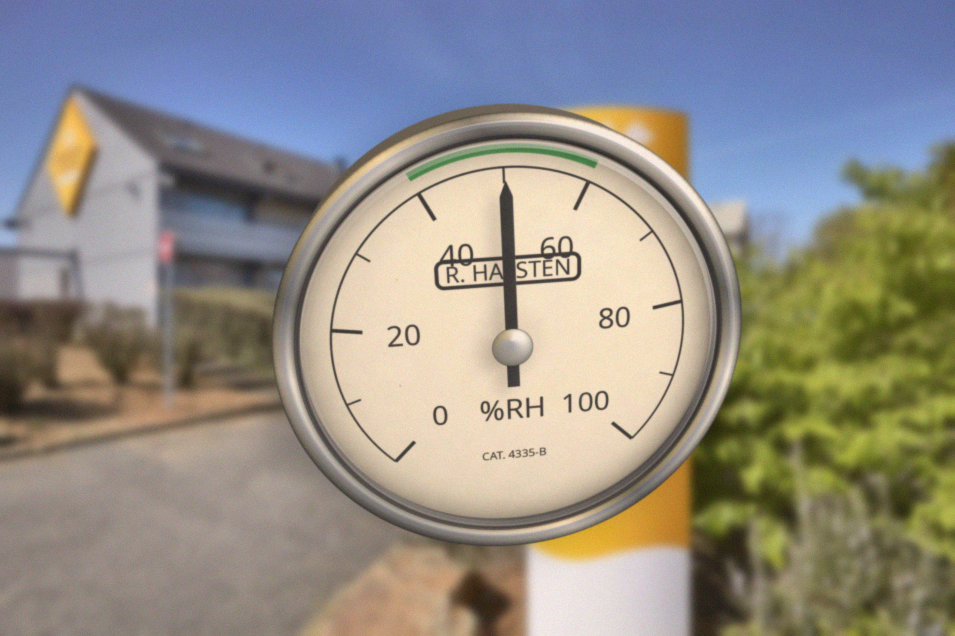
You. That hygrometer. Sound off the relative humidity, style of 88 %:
50 %
